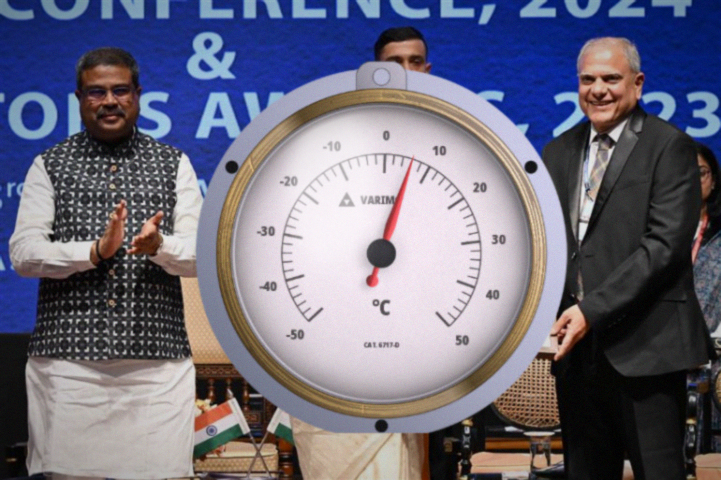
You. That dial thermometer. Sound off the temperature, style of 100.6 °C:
6 °C
